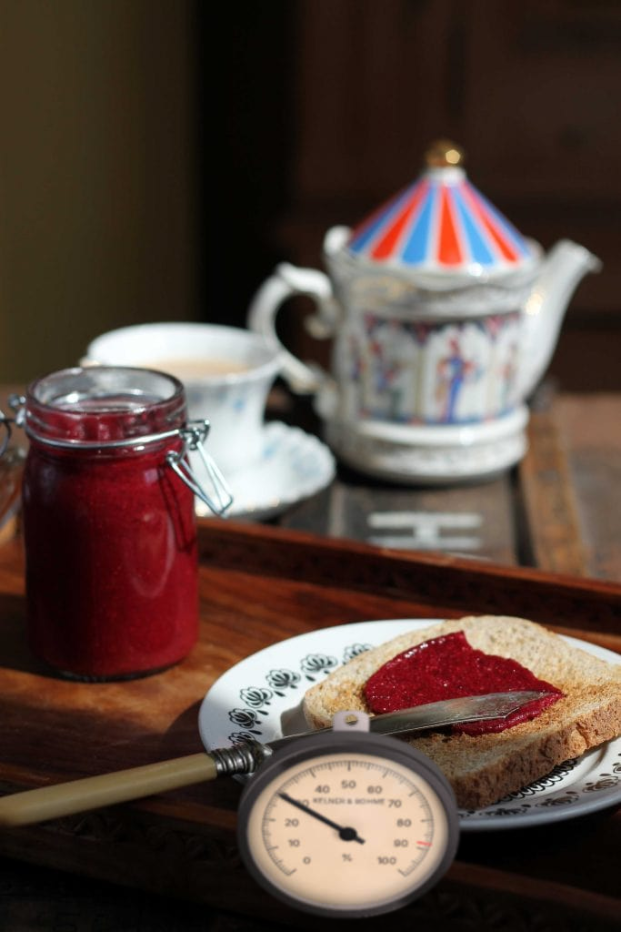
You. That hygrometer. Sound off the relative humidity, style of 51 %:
30 %
